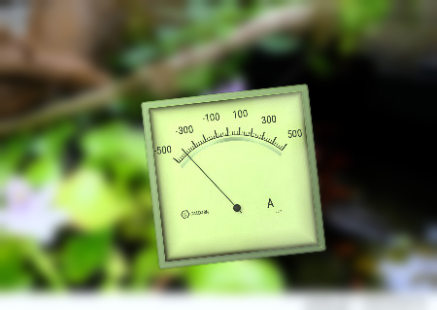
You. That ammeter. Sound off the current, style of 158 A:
-400 A
